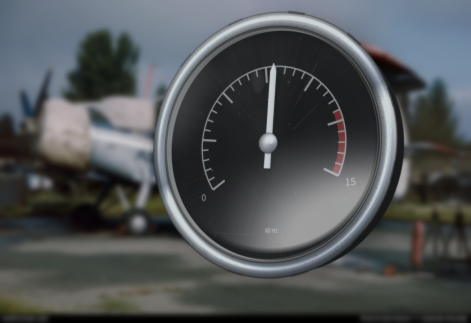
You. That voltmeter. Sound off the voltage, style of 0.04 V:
8 V
